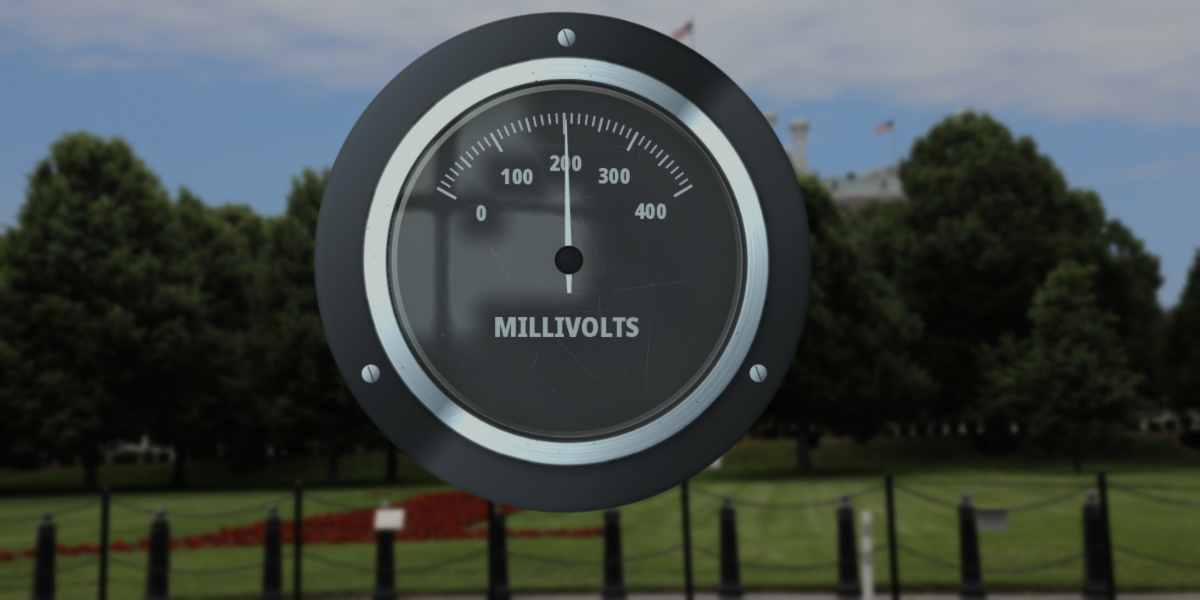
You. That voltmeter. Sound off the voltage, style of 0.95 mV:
200 mV
